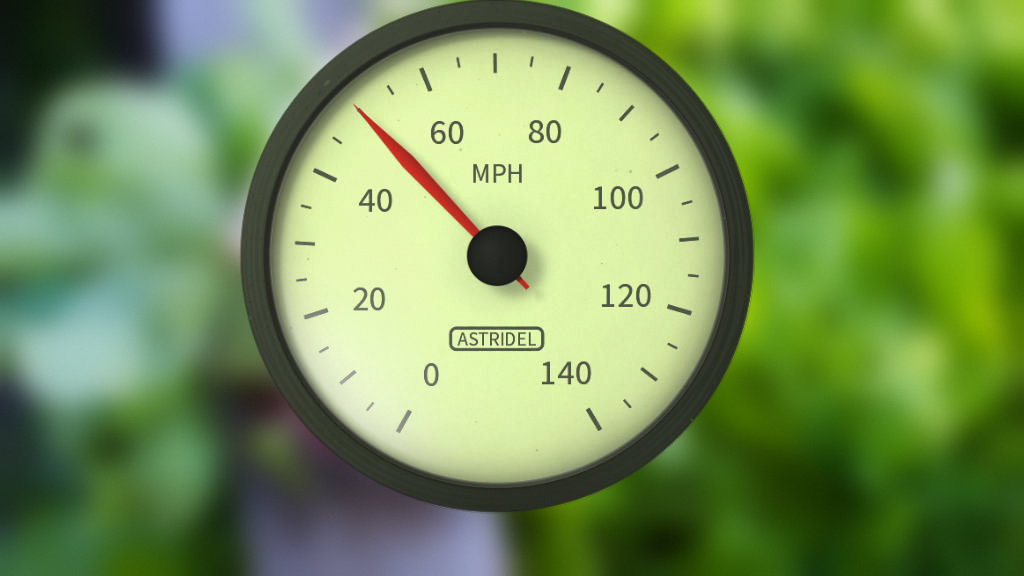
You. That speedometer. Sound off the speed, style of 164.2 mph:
50 mph
